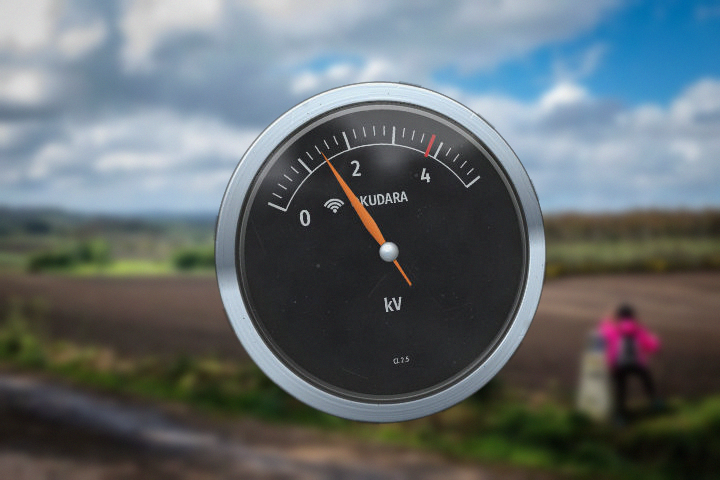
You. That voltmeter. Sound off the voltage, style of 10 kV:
1.4 kV
